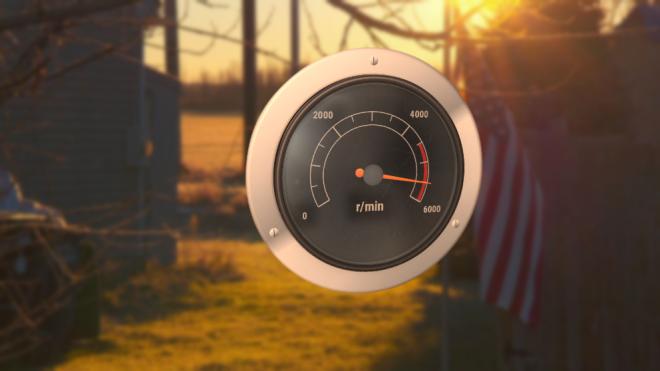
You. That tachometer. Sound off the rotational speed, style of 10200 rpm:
5500 rpm
